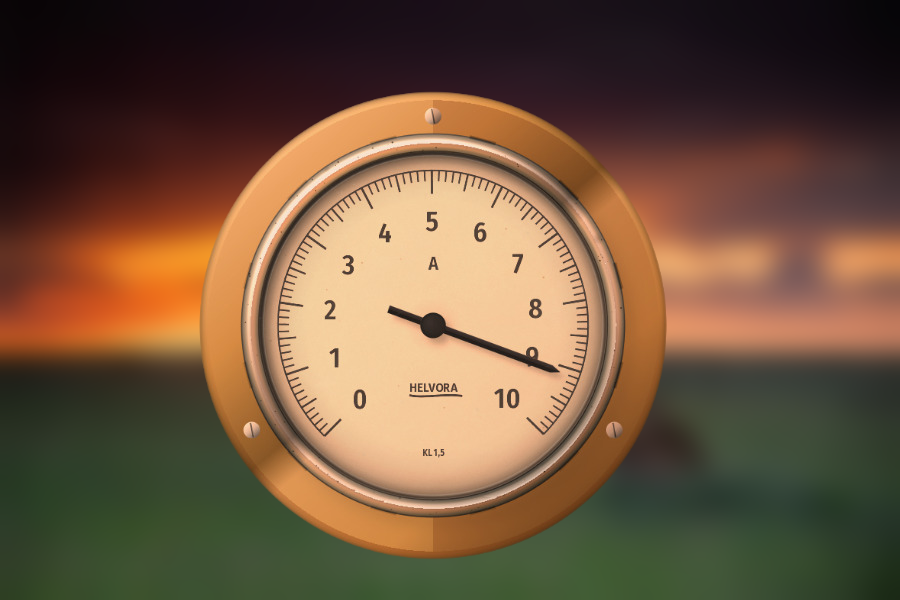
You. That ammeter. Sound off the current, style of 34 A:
9.1 A
